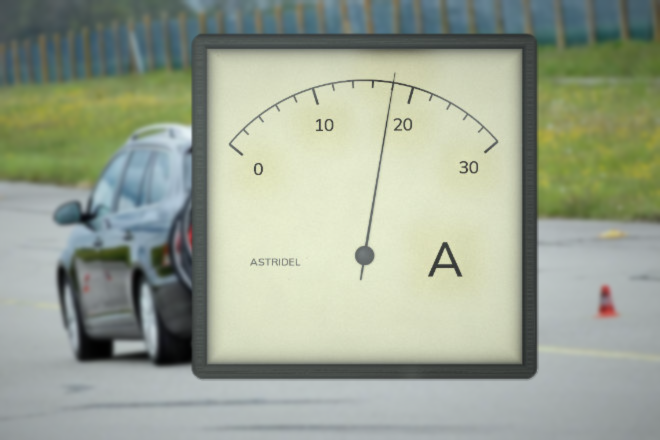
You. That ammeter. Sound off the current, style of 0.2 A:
18 A
